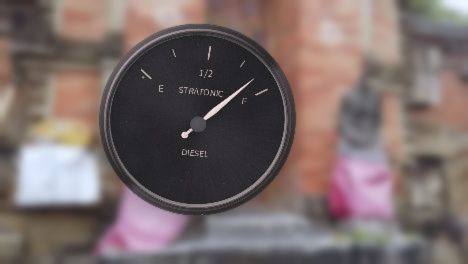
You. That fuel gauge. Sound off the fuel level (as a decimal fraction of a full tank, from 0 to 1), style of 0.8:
0.875
